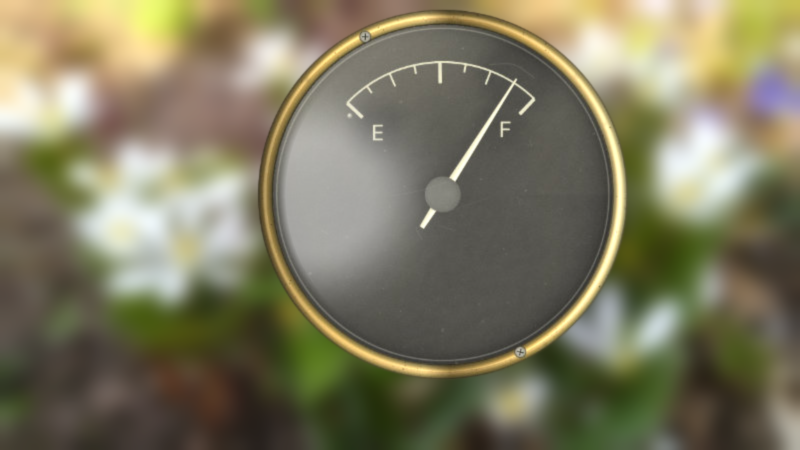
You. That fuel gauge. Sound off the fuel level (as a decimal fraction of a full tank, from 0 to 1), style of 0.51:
0.875
